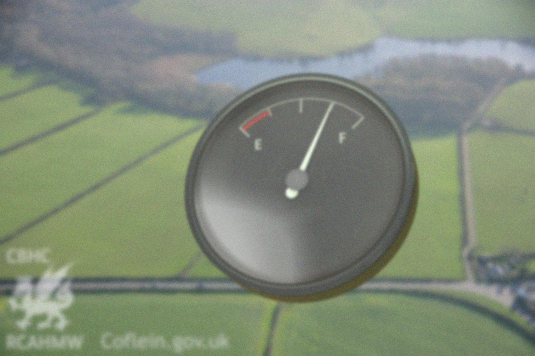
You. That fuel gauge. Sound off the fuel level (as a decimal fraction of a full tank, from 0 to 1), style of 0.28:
0.75
